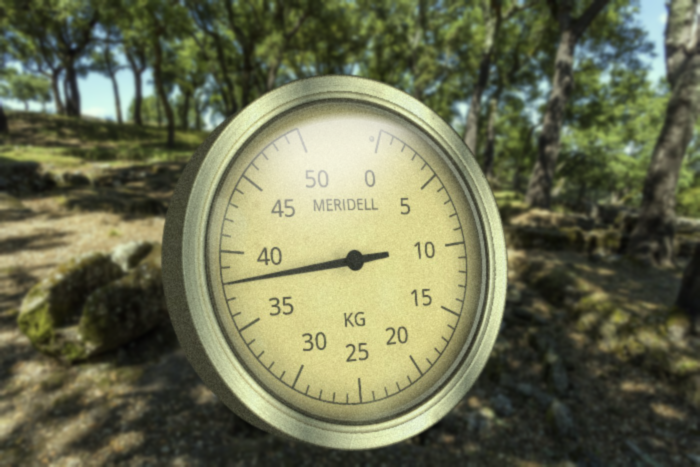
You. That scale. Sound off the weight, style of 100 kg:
38 kg
